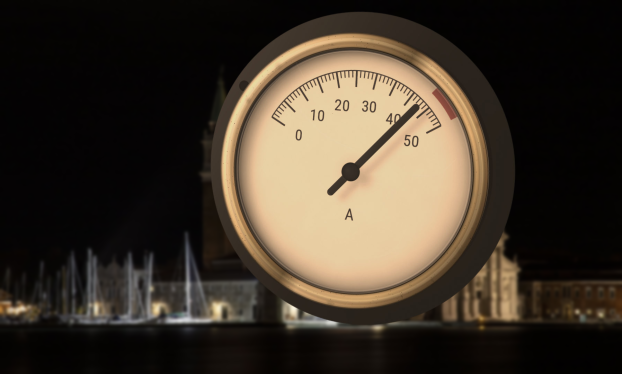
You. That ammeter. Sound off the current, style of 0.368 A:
43 A
